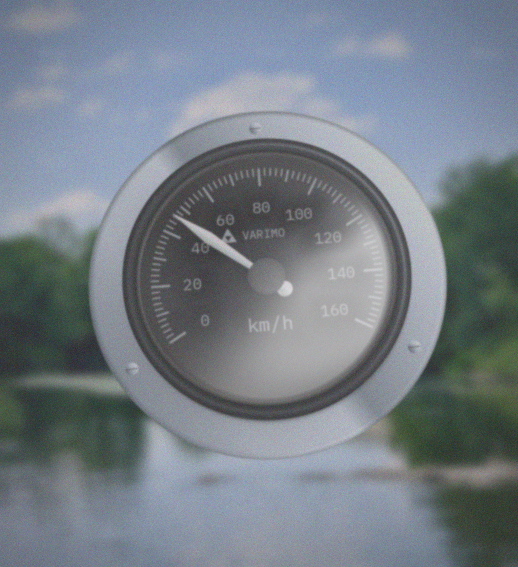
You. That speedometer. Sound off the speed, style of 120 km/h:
46 km/h
